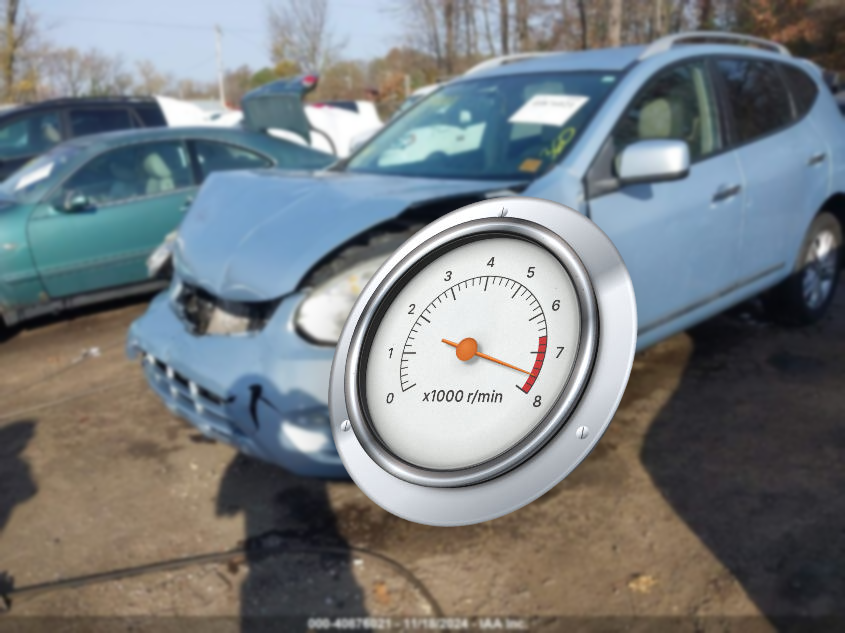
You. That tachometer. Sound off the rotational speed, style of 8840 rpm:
7600 rpm
